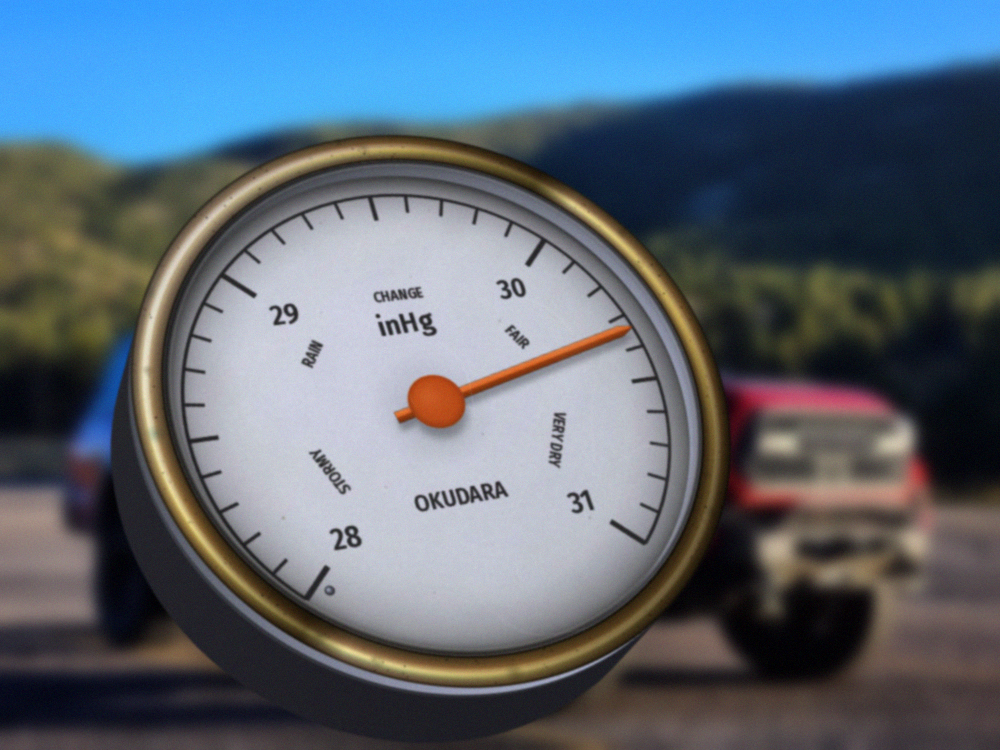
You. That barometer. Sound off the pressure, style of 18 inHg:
30.35 inHg
